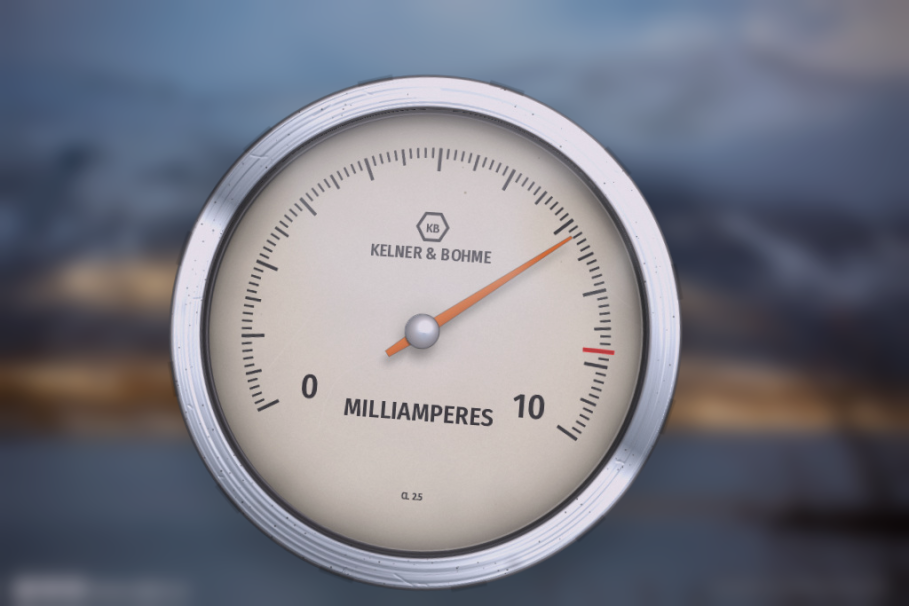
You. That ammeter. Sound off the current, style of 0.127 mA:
7.2 mA
